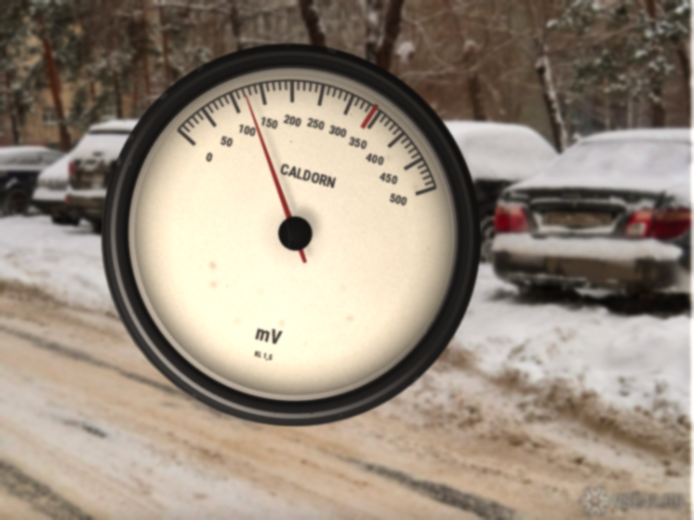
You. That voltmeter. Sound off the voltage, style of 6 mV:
120 mV
